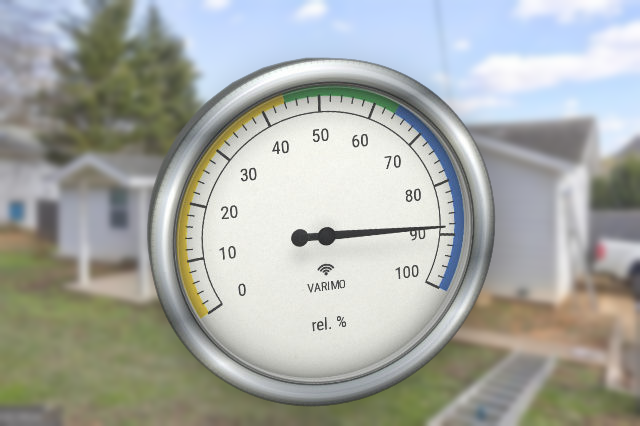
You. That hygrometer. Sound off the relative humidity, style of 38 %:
88 %
